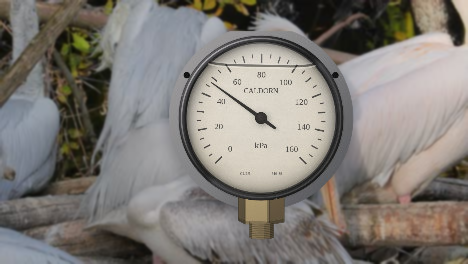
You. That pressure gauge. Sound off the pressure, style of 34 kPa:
47.5 kPa
